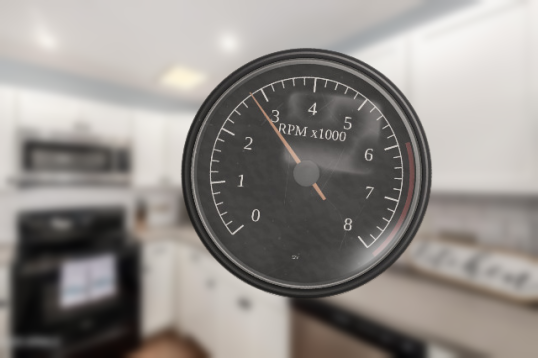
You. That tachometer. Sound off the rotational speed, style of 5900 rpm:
2800 rpm
